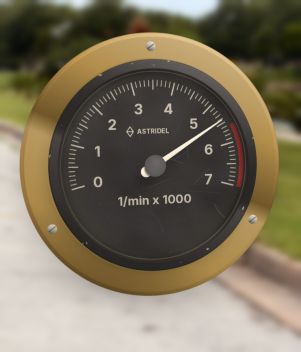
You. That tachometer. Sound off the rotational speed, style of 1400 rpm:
5400 rpm
